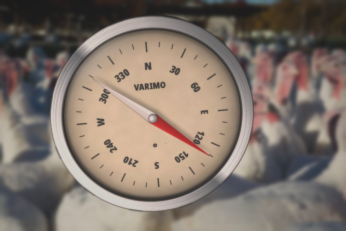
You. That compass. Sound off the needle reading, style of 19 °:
130 °
